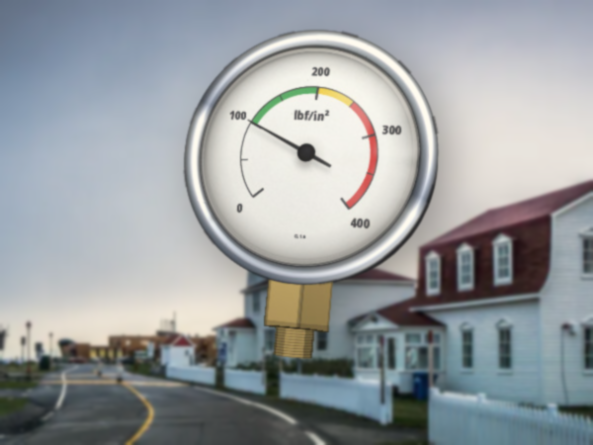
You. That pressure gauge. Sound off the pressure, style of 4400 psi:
100 psi
